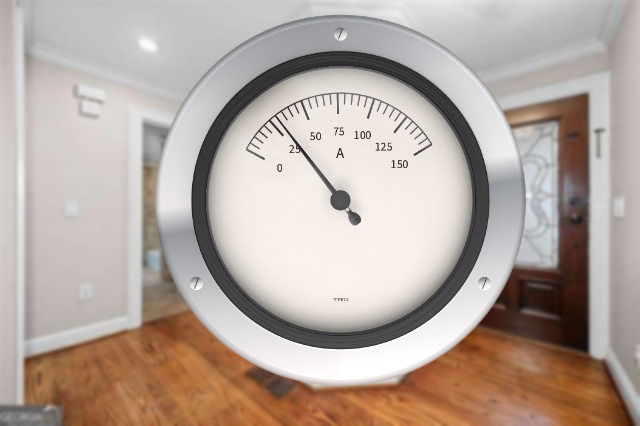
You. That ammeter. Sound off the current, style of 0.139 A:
30 A
